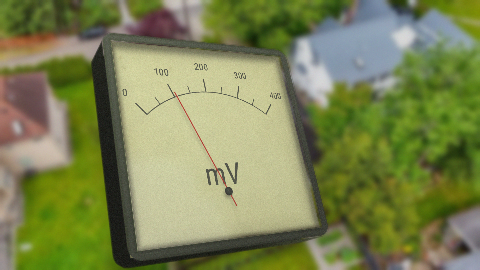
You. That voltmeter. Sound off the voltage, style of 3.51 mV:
100 mV
